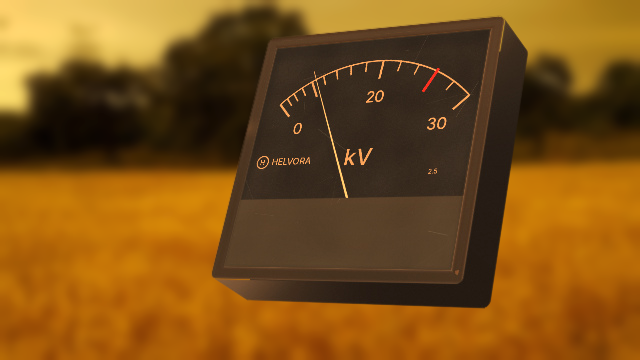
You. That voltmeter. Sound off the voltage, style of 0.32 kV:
11 kV
